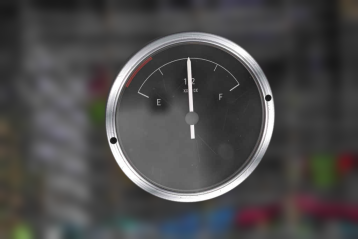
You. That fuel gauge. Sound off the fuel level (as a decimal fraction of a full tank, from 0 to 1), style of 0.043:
0.5
